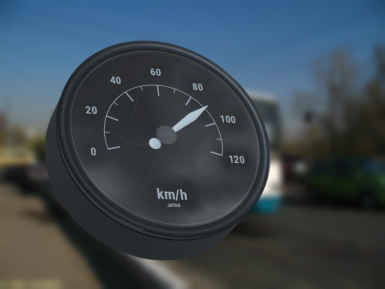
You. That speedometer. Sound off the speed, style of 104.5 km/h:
90 km/h
